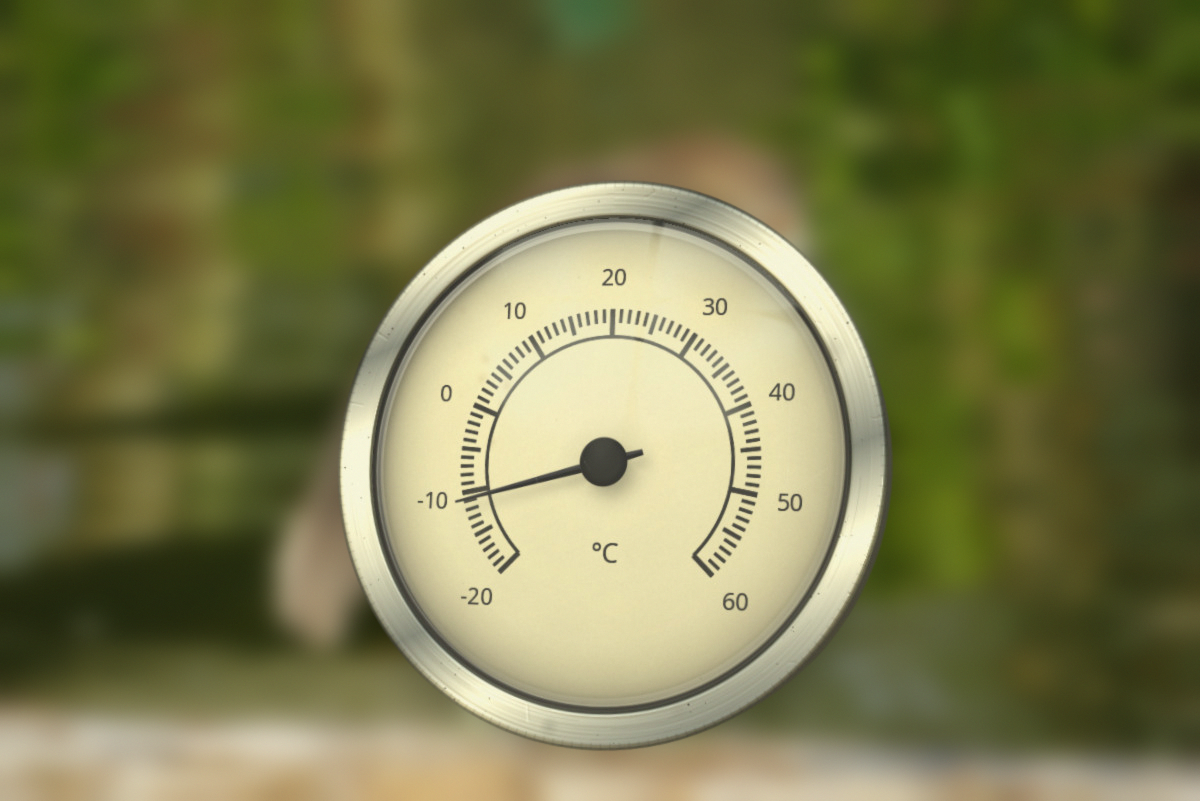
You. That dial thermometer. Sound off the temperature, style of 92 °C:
-11 °C
